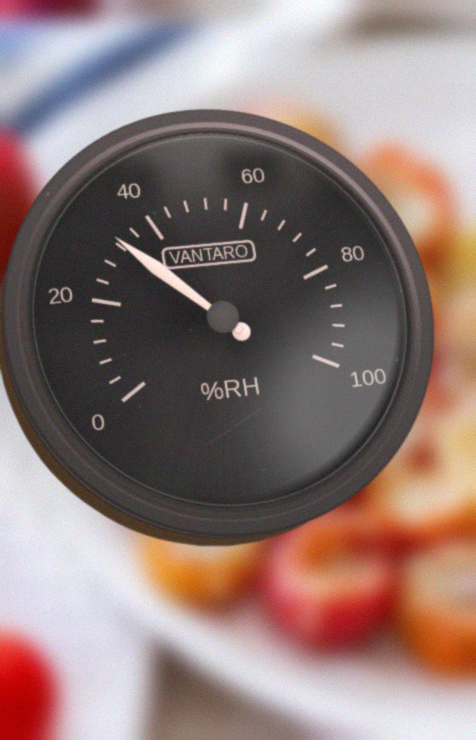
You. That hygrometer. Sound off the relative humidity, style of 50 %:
32 %
